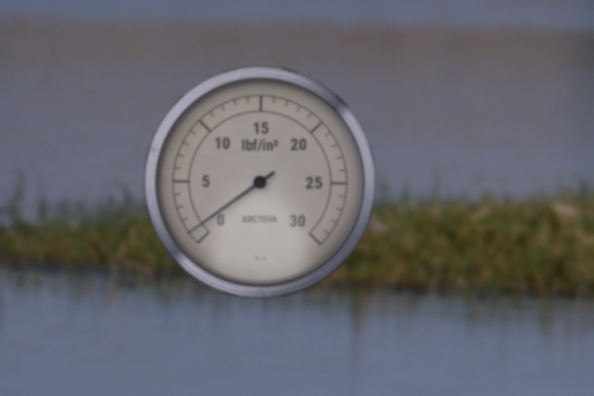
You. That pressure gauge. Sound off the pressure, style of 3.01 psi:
1 psi
